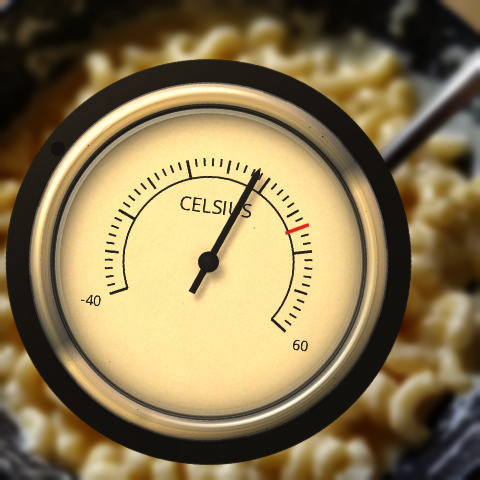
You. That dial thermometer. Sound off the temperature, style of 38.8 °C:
17 °C
